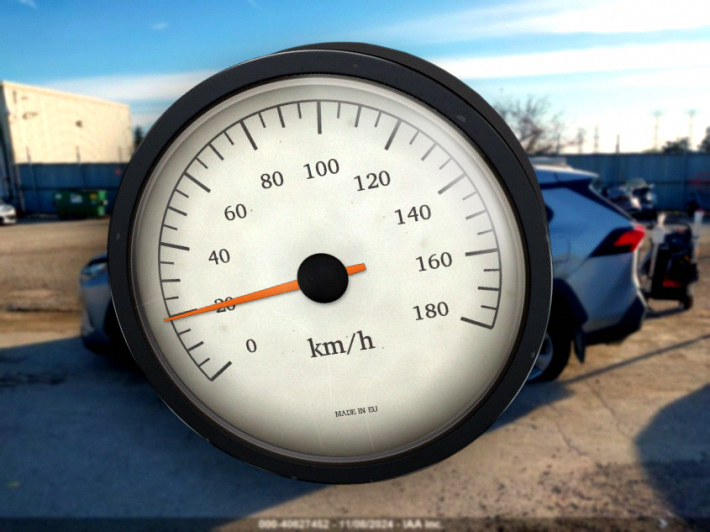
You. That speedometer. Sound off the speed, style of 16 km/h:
20 km/h
